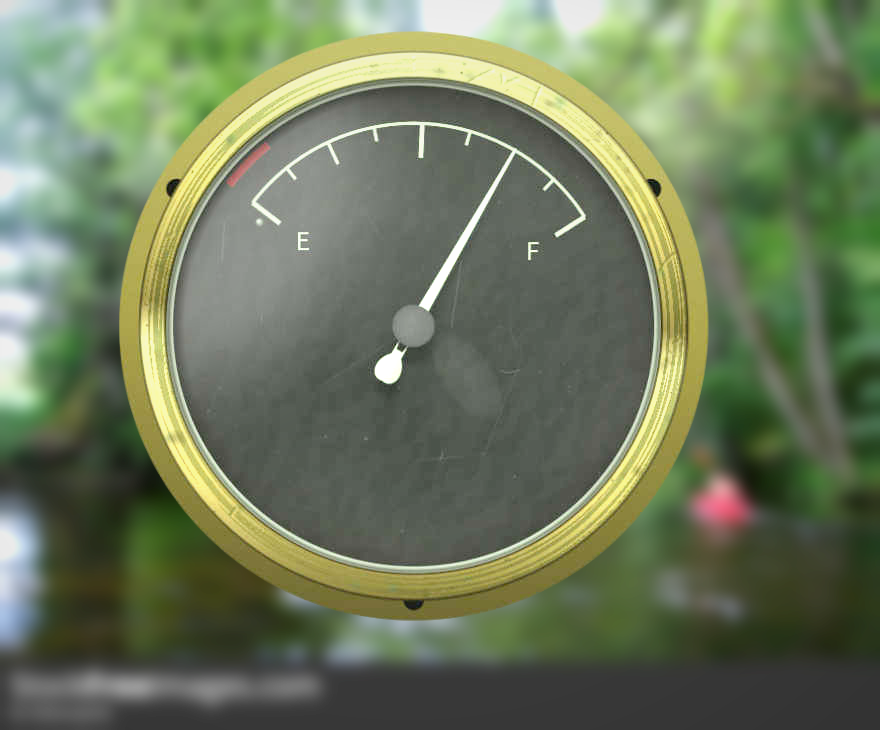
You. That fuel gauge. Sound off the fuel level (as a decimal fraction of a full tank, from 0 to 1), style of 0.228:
0.75
